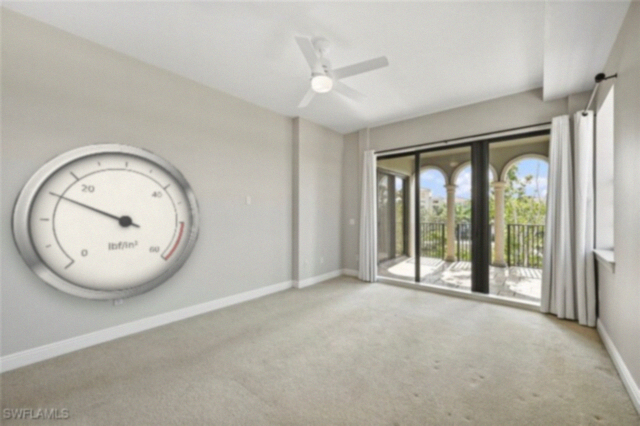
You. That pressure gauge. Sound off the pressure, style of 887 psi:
15 psi
